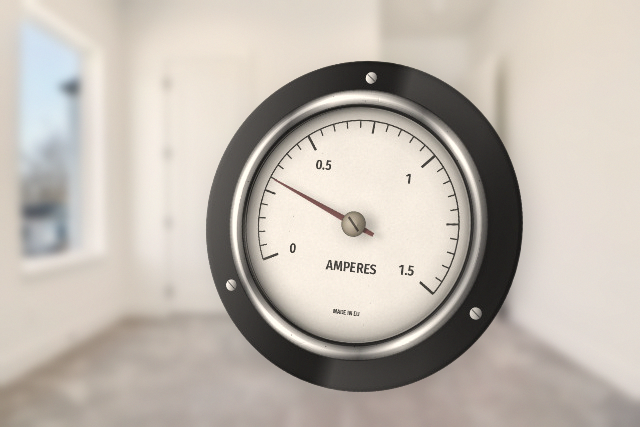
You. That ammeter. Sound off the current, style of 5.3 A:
0.3 A
